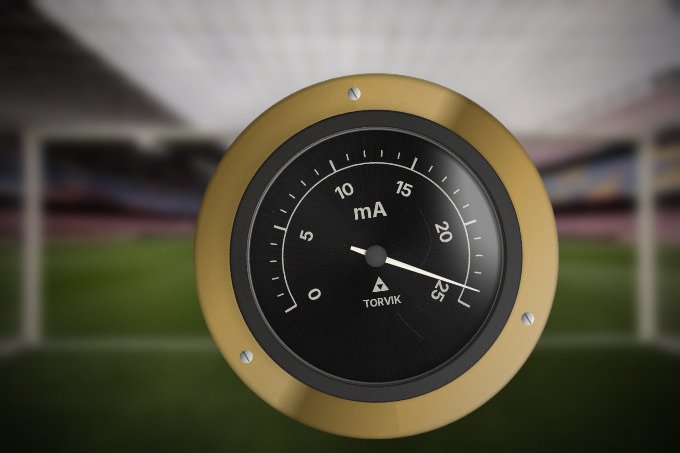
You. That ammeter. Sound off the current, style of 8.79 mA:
24 mA
